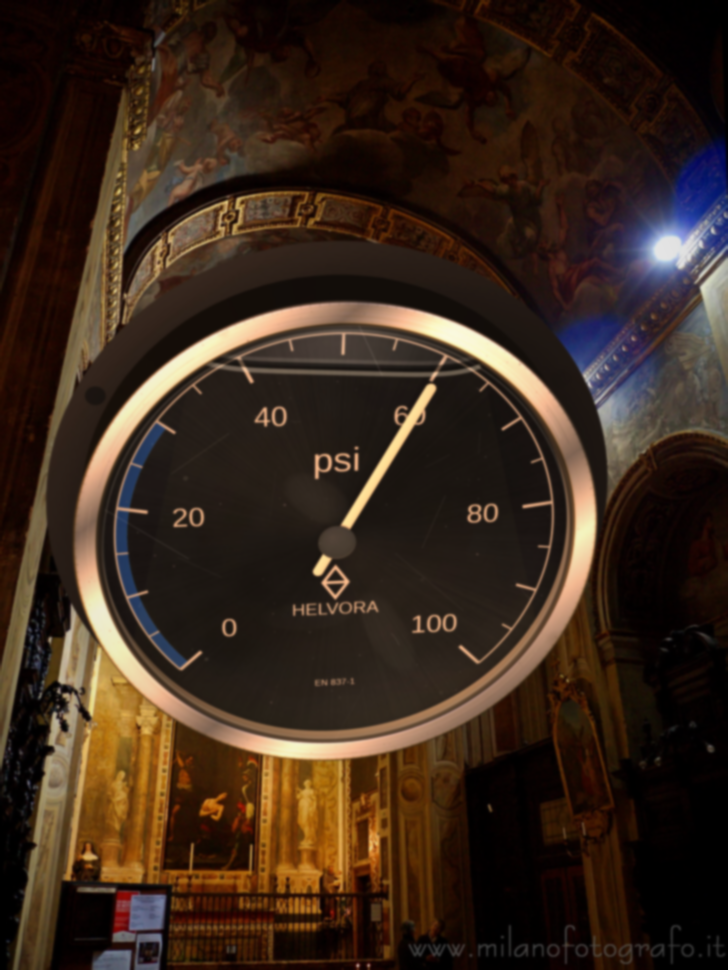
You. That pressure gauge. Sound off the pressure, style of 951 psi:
60 psi
